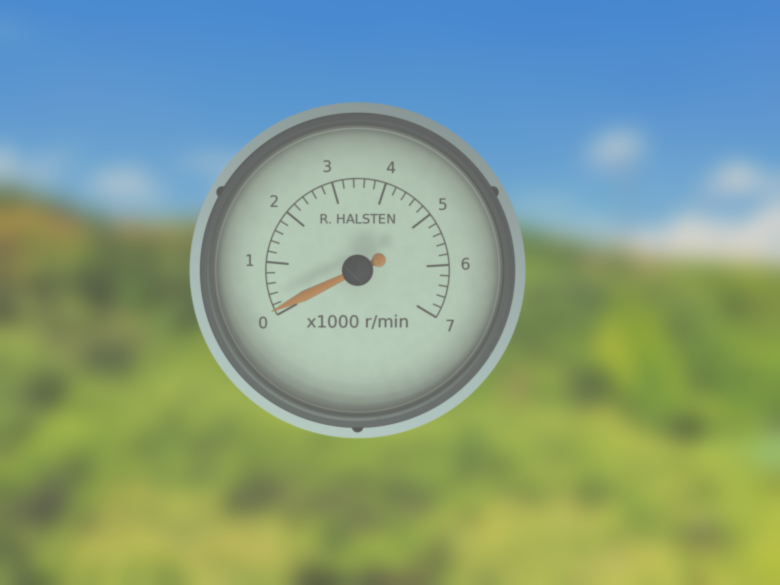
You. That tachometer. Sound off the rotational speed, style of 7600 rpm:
100 rpm
